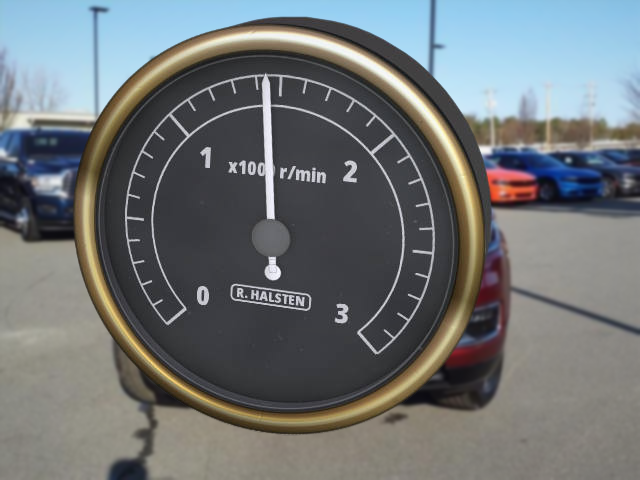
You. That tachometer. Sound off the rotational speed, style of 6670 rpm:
1450 rpm
